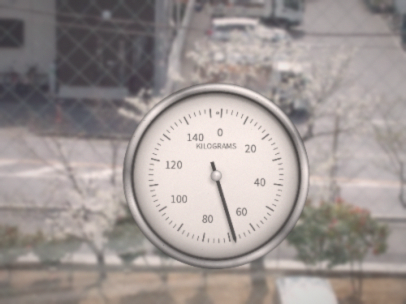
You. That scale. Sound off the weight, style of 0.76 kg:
68 kg
